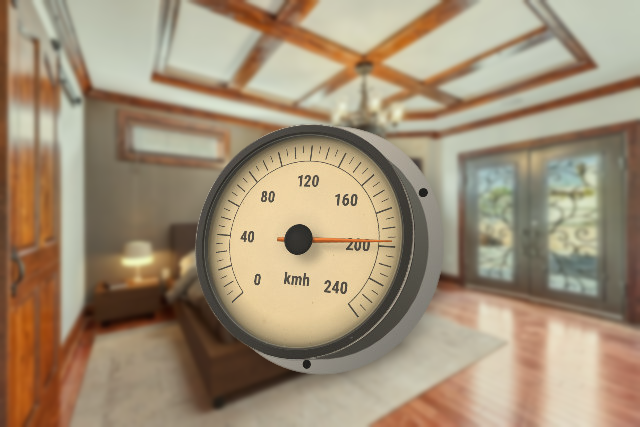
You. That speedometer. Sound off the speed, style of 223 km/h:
197.5 km/h
